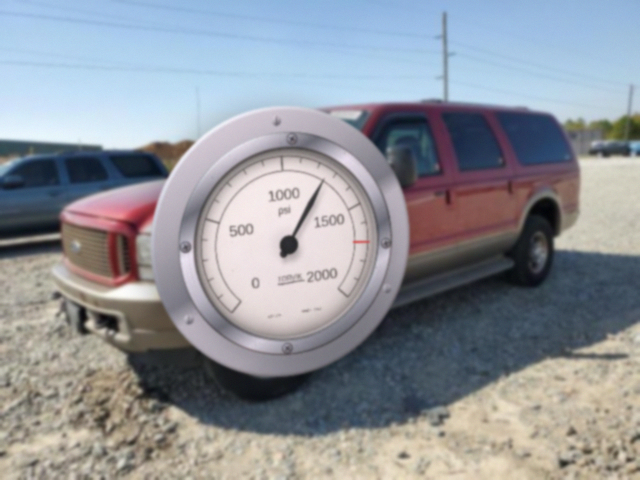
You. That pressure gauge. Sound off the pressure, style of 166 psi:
1250 psi
